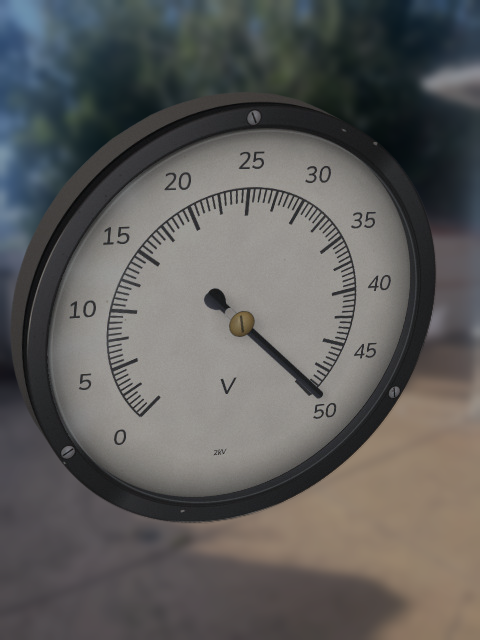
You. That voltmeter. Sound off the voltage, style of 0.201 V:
49.5 V
